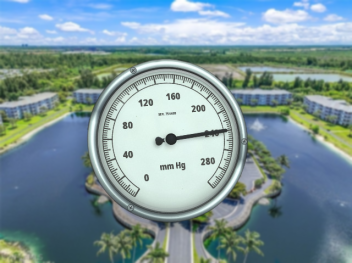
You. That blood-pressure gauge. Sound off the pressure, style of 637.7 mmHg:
240 mmHg
